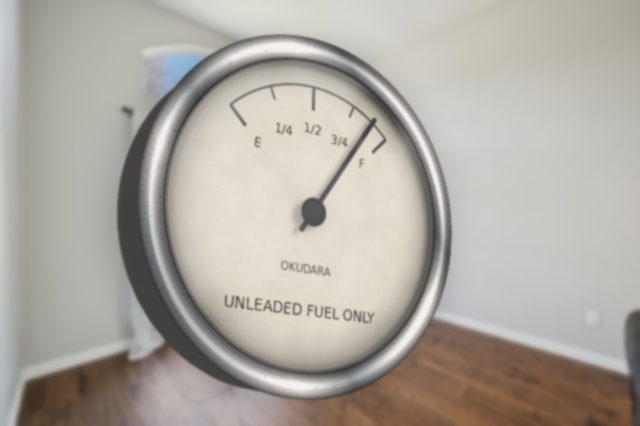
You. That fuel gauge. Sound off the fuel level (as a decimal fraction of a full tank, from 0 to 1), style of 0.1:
0.875
